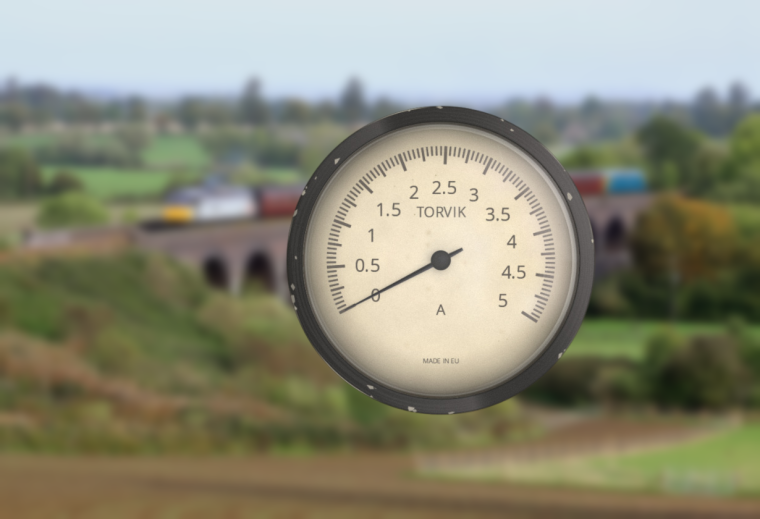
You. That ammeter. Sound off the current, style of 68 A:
0 A
